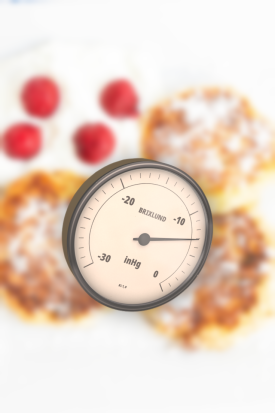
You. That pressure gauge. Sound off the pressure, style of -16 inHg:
-7 inHg
